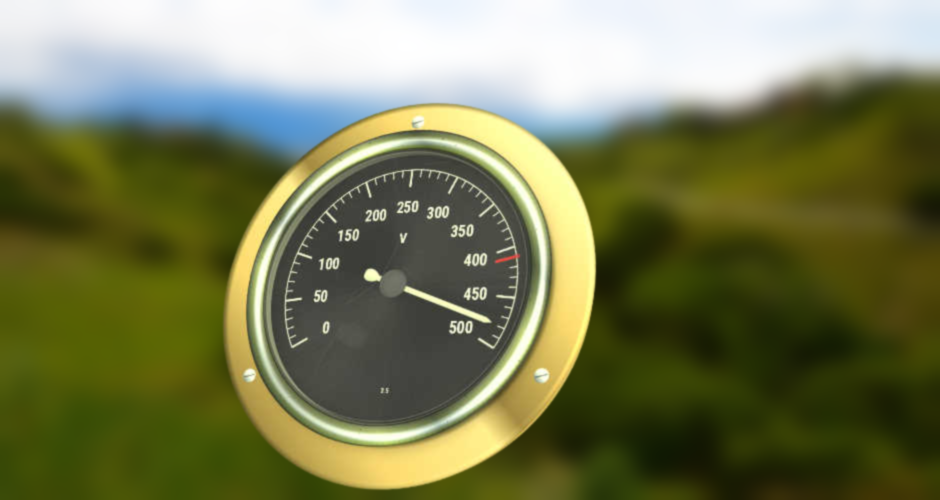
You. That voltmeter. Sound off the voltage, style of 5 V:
480 V
